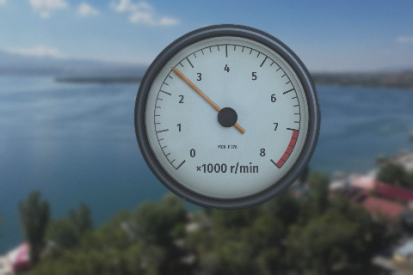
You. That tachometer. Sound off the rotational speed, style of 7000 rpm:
2600 rpm
